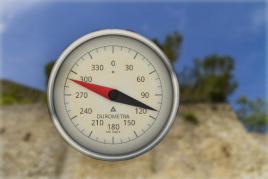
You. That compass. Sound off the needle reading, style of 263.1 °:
290 °
